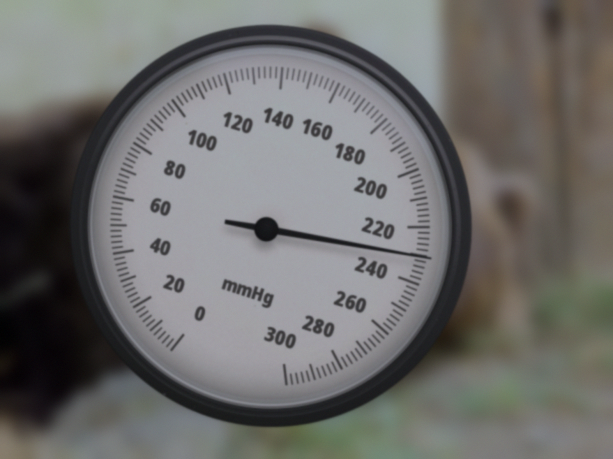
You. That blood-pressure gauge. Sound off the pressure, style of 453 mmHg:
230 mmHg
